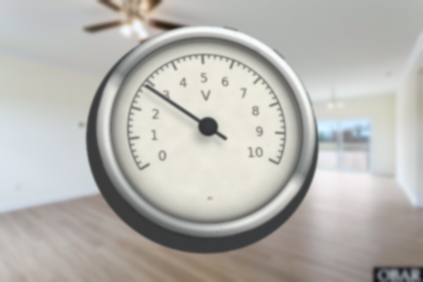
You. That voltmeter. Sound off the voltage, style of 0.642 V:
2.8 V
